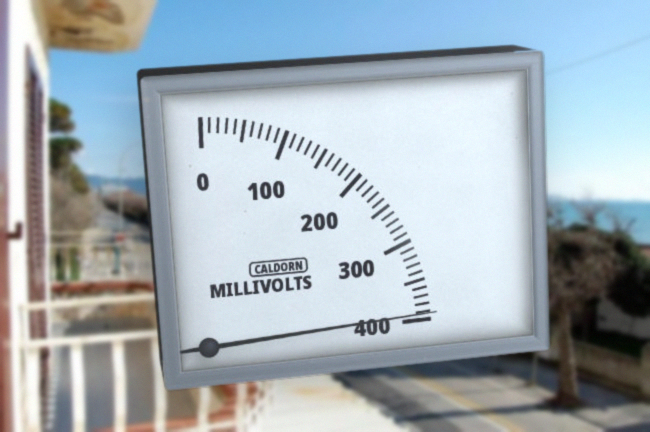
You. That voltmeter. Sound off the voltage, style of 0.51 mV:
390 mV
